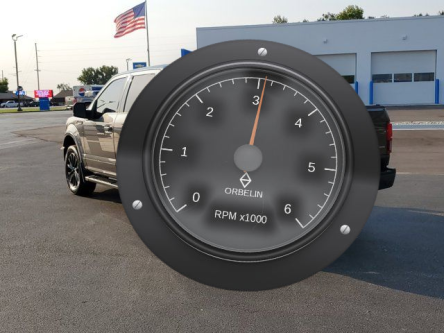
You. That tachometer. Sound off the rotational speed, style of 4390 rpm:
3100 rpm
